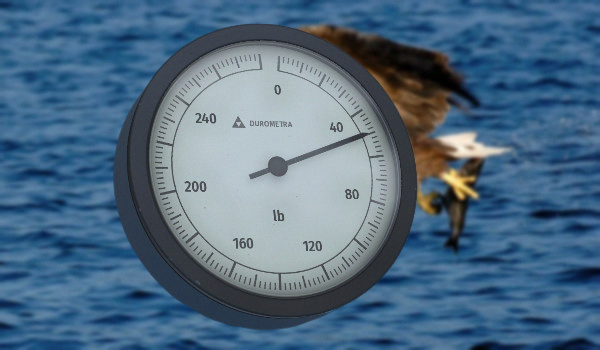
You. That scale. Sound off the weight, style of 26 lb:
50 lb
